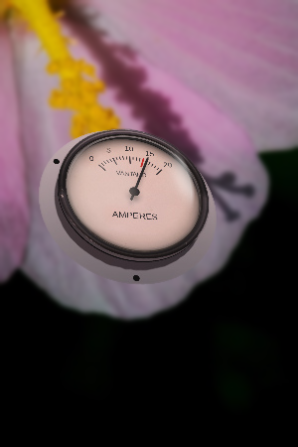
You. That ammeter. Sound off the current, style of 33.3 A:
15 A
